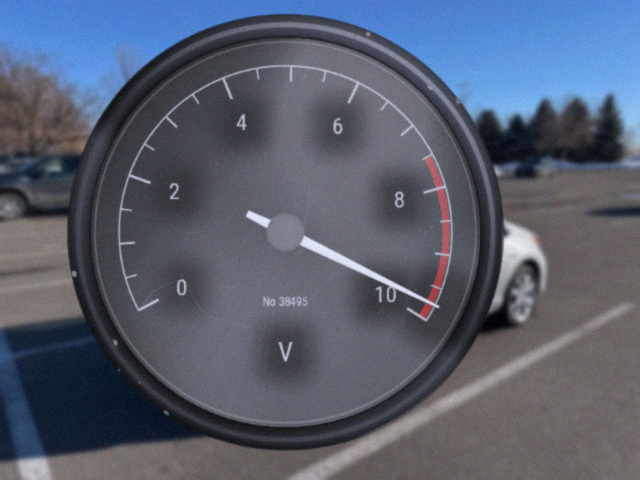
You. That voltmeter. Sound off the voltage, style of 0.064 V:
9.75 V
